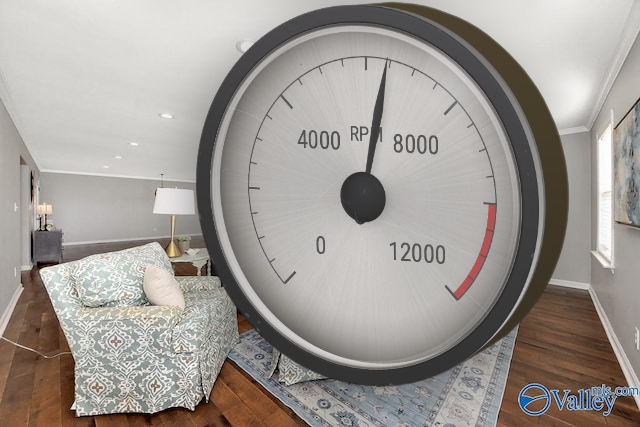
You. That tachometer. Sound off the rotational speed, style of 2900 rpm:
6500 rpm
